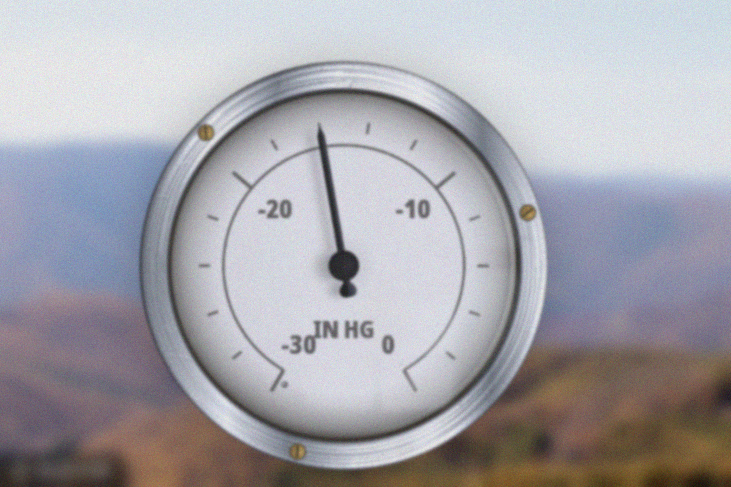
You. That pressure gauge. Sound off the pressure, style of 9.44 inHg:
-16 inHg
